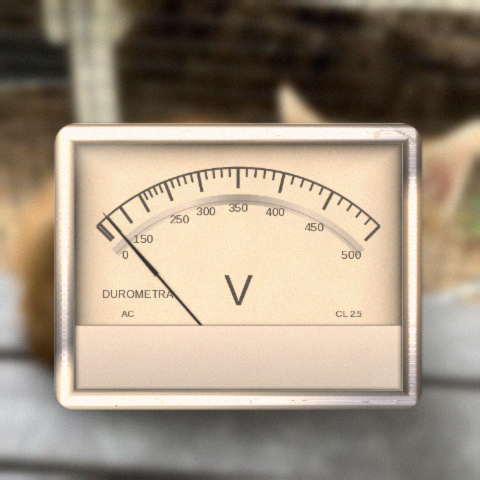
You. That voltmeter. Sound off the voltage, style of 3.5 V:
100 V
